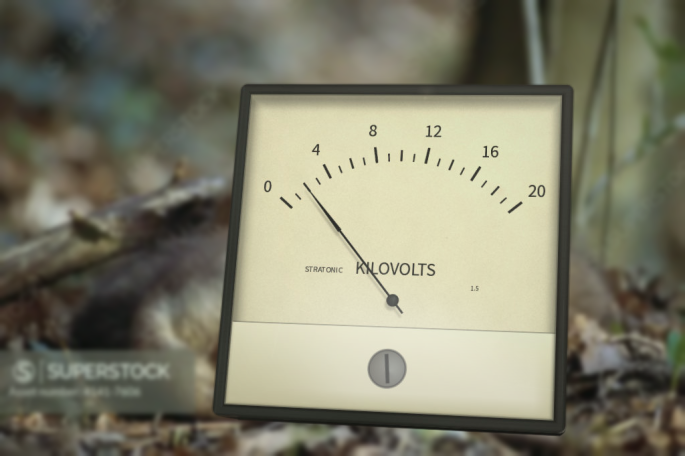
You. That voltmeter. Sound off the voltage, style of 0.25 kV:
2 kV
